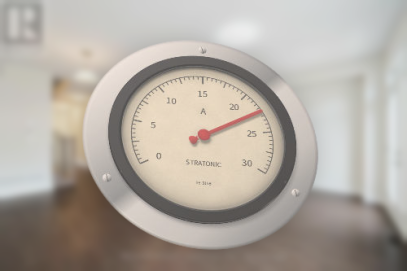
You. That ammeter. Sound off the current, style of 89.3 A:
22.5 A
